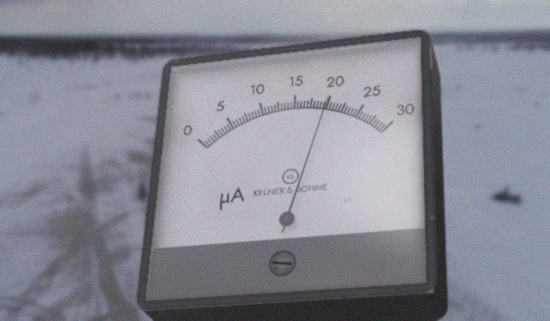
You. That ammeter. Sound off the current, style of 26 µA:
20 µA
